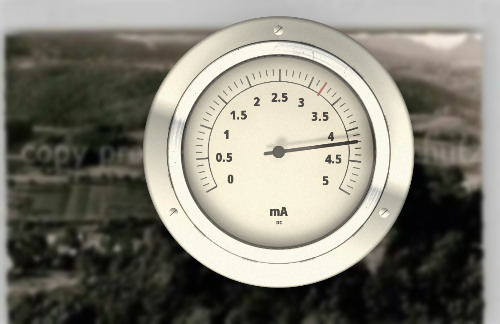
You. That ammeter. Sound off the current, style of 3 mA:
4.2 mA
